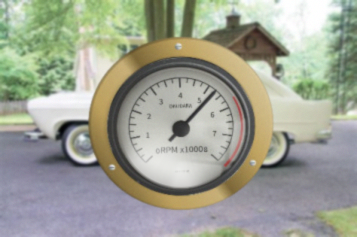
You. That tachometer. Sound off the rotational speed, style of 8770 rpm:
5250 rpm
